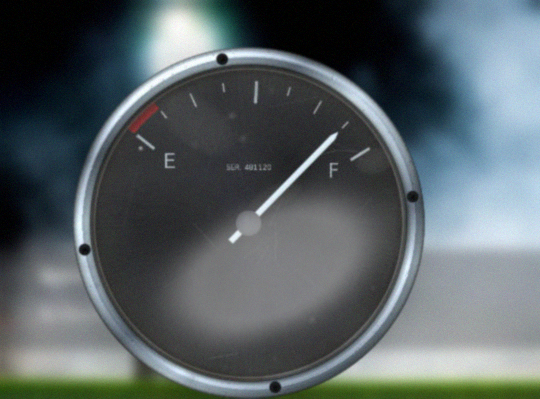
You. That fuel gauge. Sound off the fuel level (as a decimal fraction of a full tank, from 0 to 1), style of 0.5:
0.875
